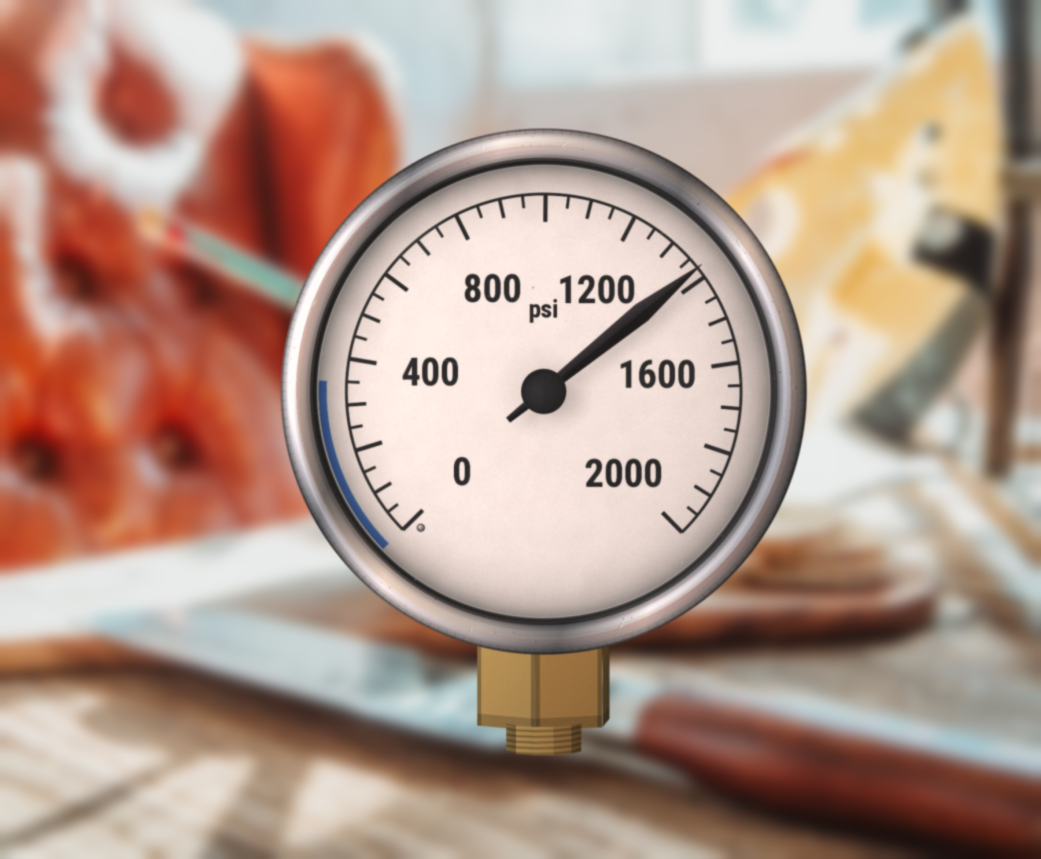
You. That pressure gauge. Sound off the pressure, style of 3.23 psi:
1375 psi
